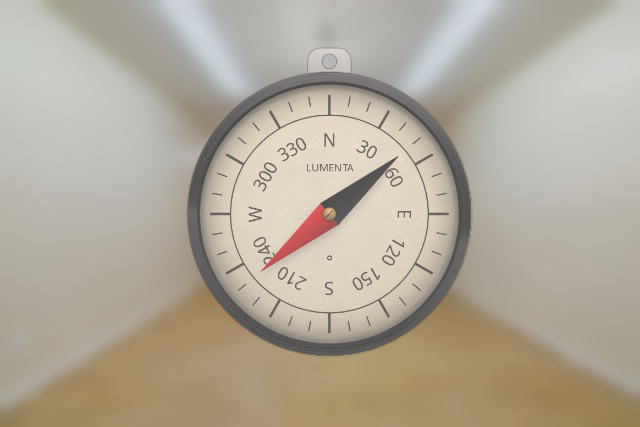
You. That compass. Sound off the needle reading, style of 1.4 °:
230 °
